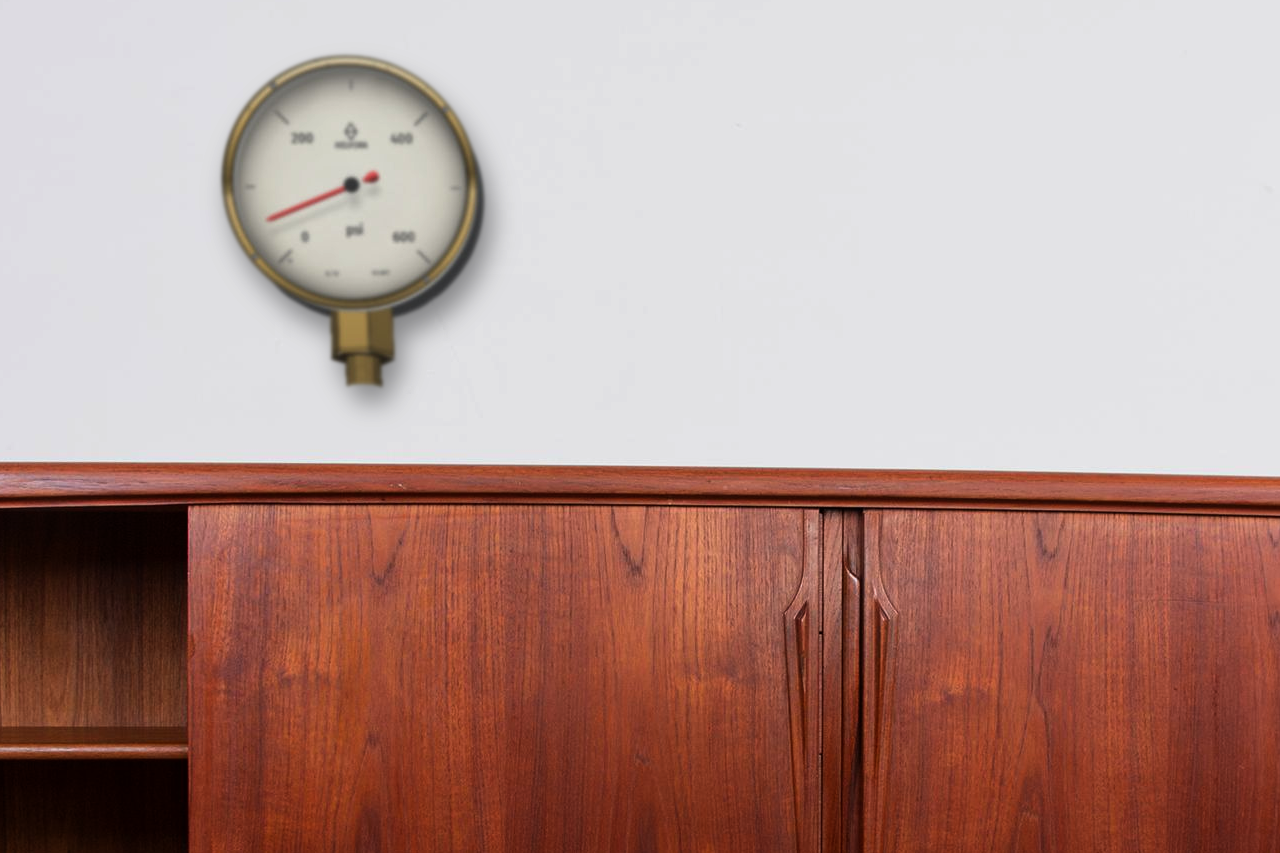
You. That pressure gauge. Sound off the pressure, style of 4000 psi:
50 psi
